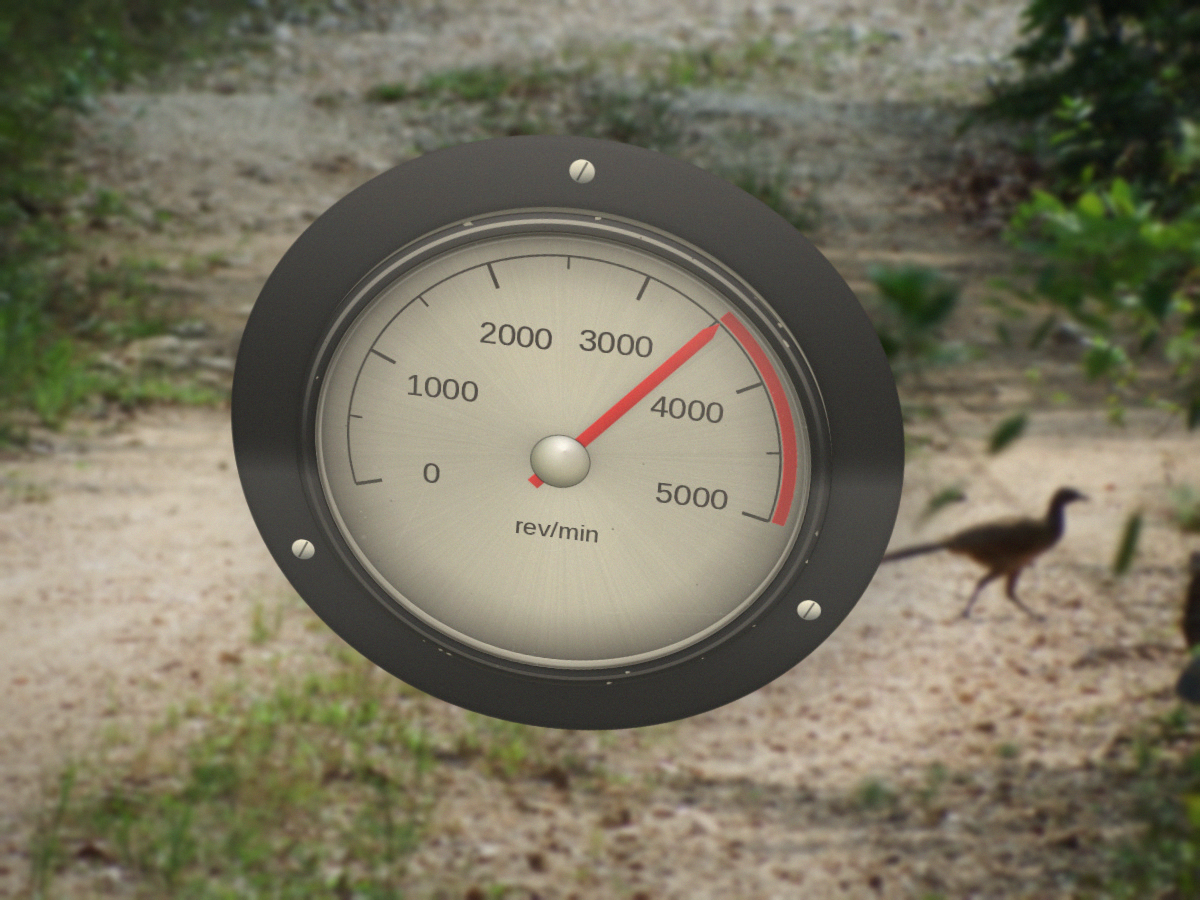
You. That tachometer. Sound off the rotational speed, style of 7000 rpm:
3500 rpm
